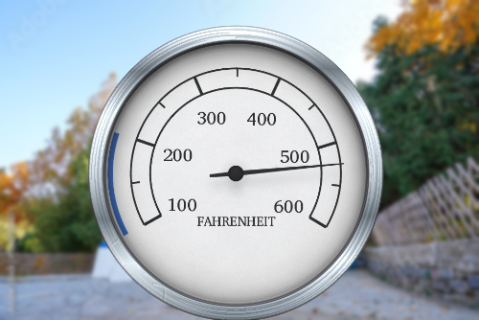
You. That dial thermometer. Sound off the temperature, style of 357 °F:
525 °F
